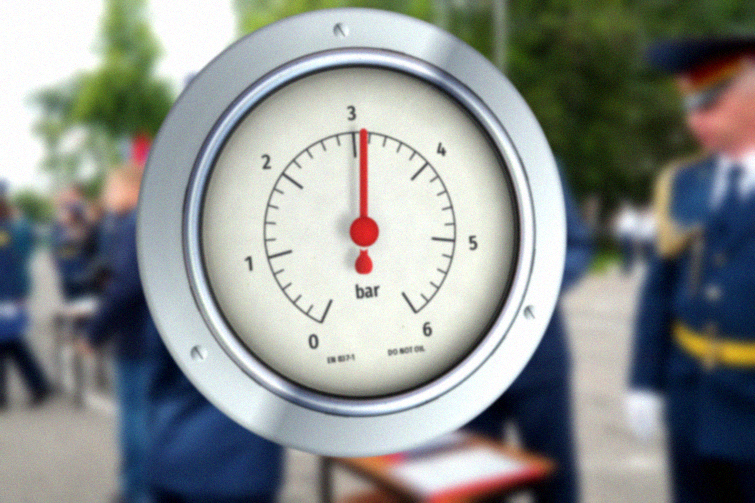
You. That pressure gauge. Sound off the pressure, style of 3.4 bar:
3.1 bar
